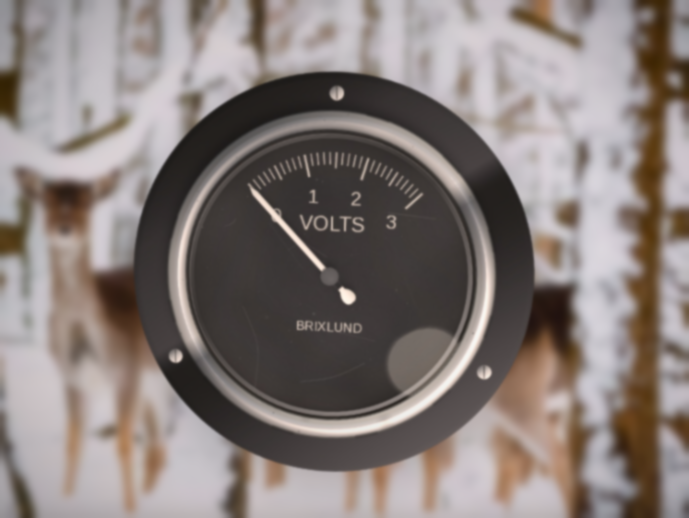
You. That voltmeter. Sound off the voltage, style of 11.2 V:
0 V
